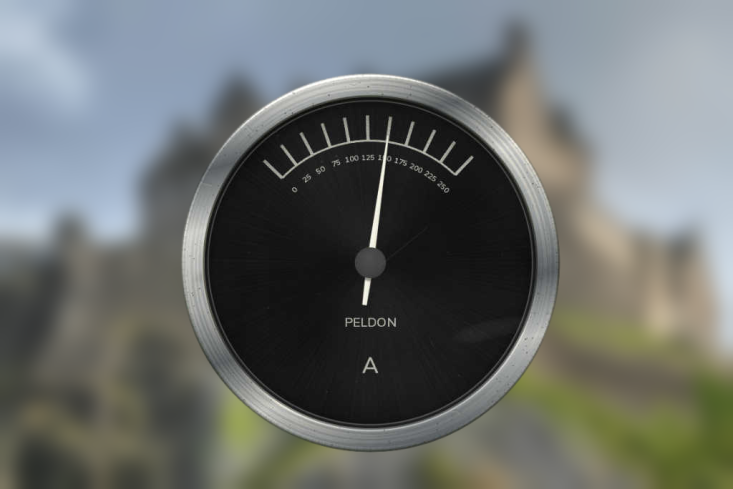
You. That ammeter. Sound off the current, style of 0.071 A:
150 A
